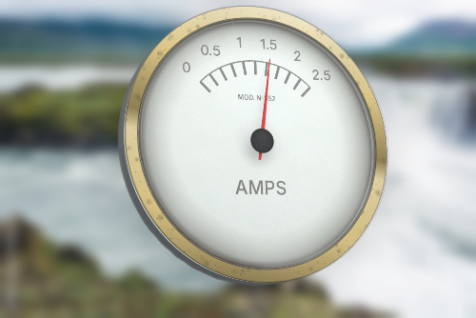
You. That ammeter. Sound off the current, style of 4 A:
1.5 A
